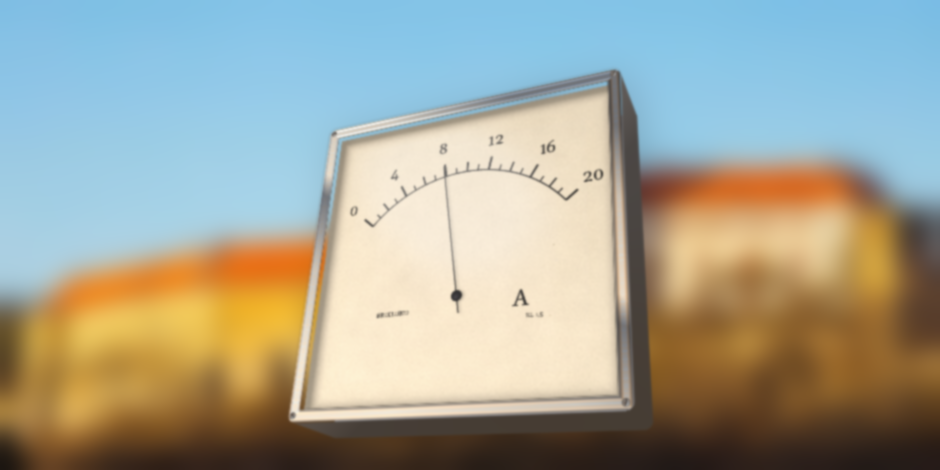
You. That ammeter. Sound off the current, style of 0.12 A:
8 A
